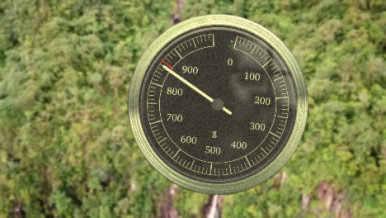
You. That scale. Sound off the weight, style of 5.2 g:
850 g
